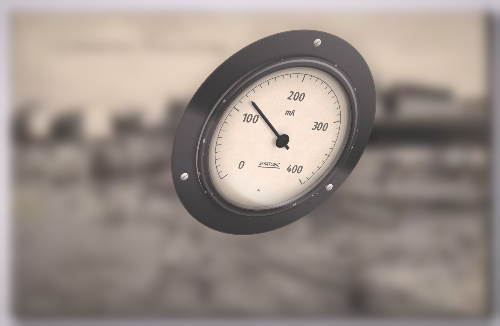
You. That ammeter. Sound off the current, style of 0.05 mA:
120 mA
